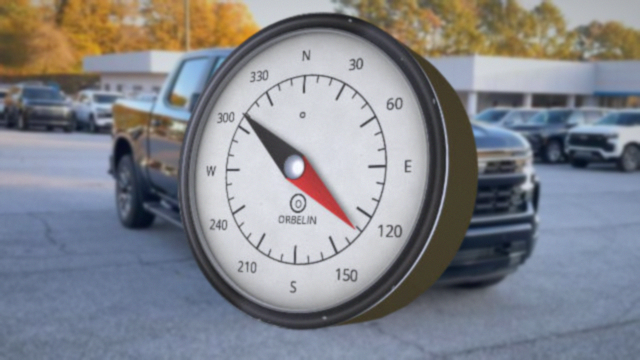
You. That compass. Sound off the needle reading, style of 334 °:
130 °
